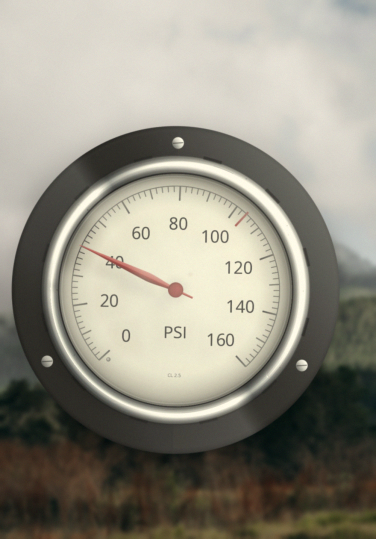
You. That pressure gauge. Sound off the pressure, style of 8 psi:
40 psi
